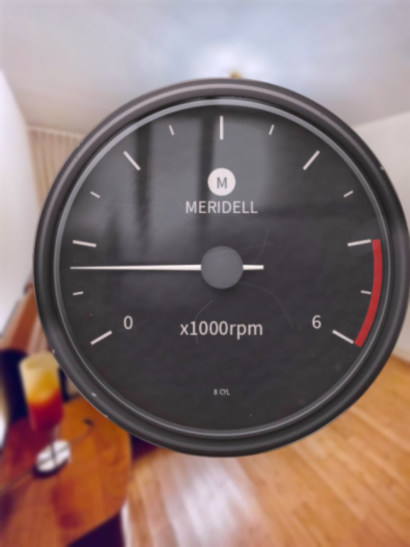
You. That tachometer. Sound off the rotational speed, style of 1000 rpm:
750 rpm
